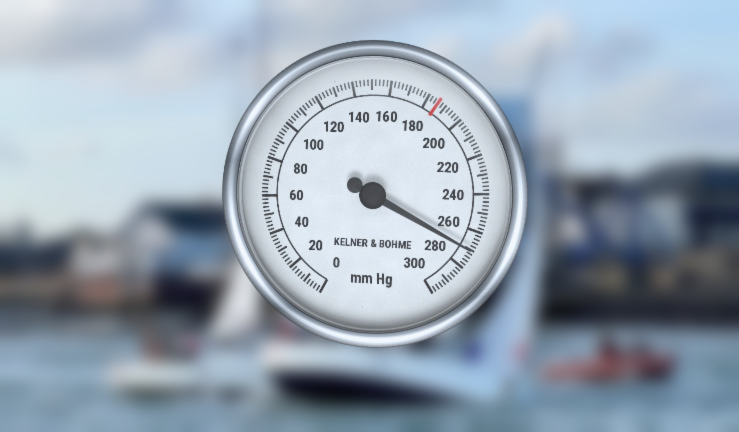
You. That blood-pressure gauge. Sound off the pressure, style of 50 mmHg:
270 mmHg
